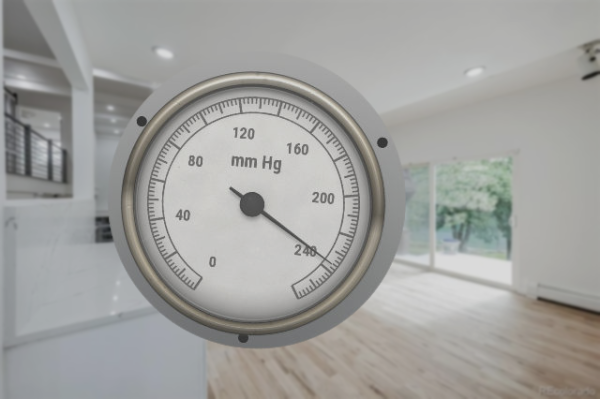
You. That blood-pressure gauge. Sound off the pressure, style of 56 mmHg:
236 mmHg
